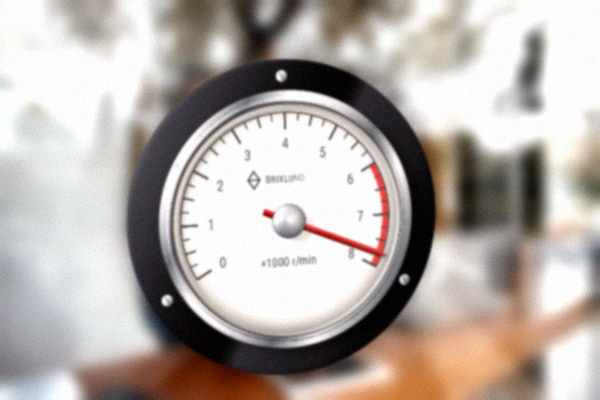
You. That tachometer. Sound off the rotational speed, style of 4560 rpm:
7750 rpm
